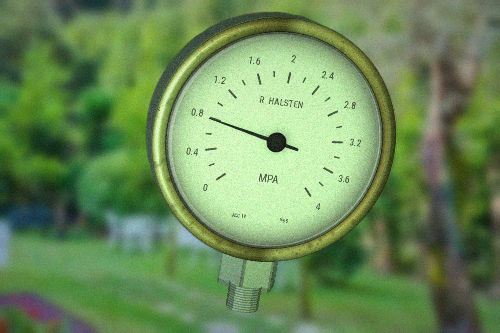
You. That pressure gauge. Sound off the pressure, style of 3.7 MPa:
0.8 MPa
